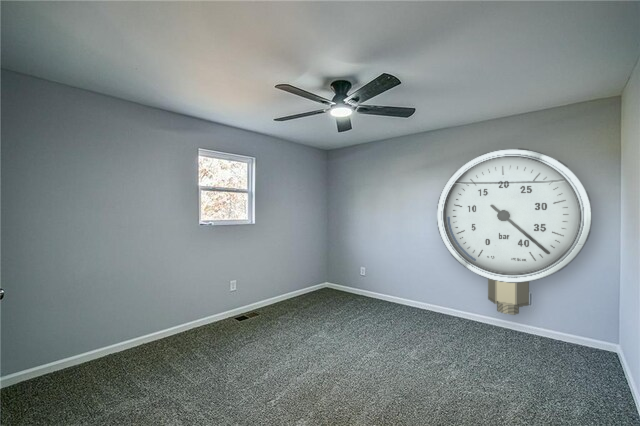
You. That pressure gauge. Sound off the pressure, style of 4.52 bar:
38 bar
